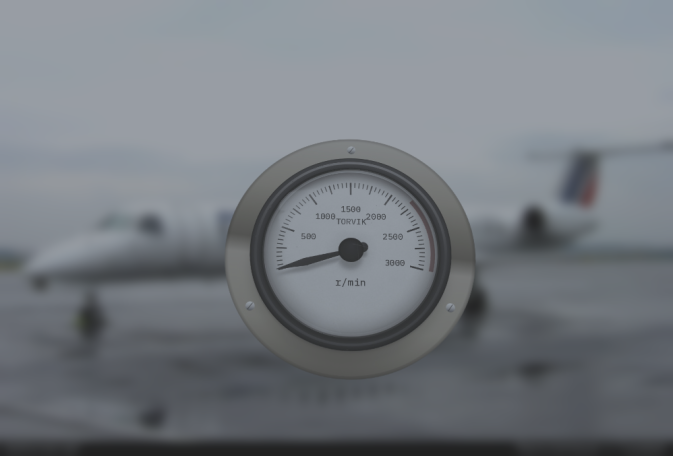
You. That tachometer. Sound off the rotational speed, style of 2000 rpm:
0 rpm
